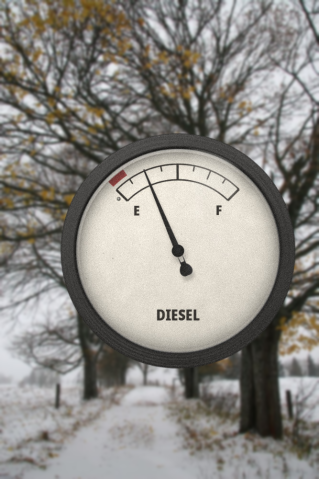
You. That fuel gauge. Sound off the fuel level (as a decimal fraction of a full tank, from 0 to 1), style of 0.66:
0.25
